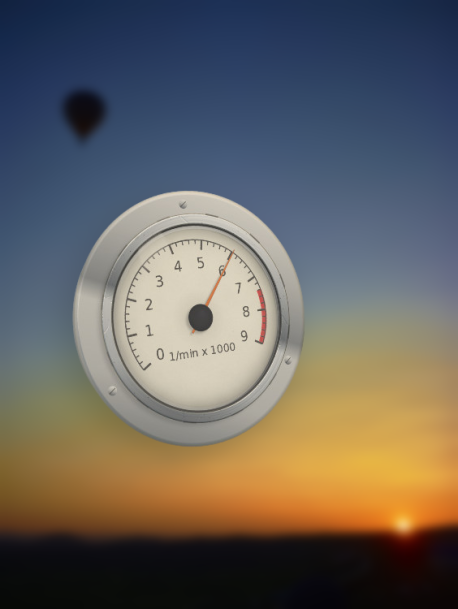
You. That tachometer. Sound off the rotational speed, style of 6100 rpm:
6000 rpm
